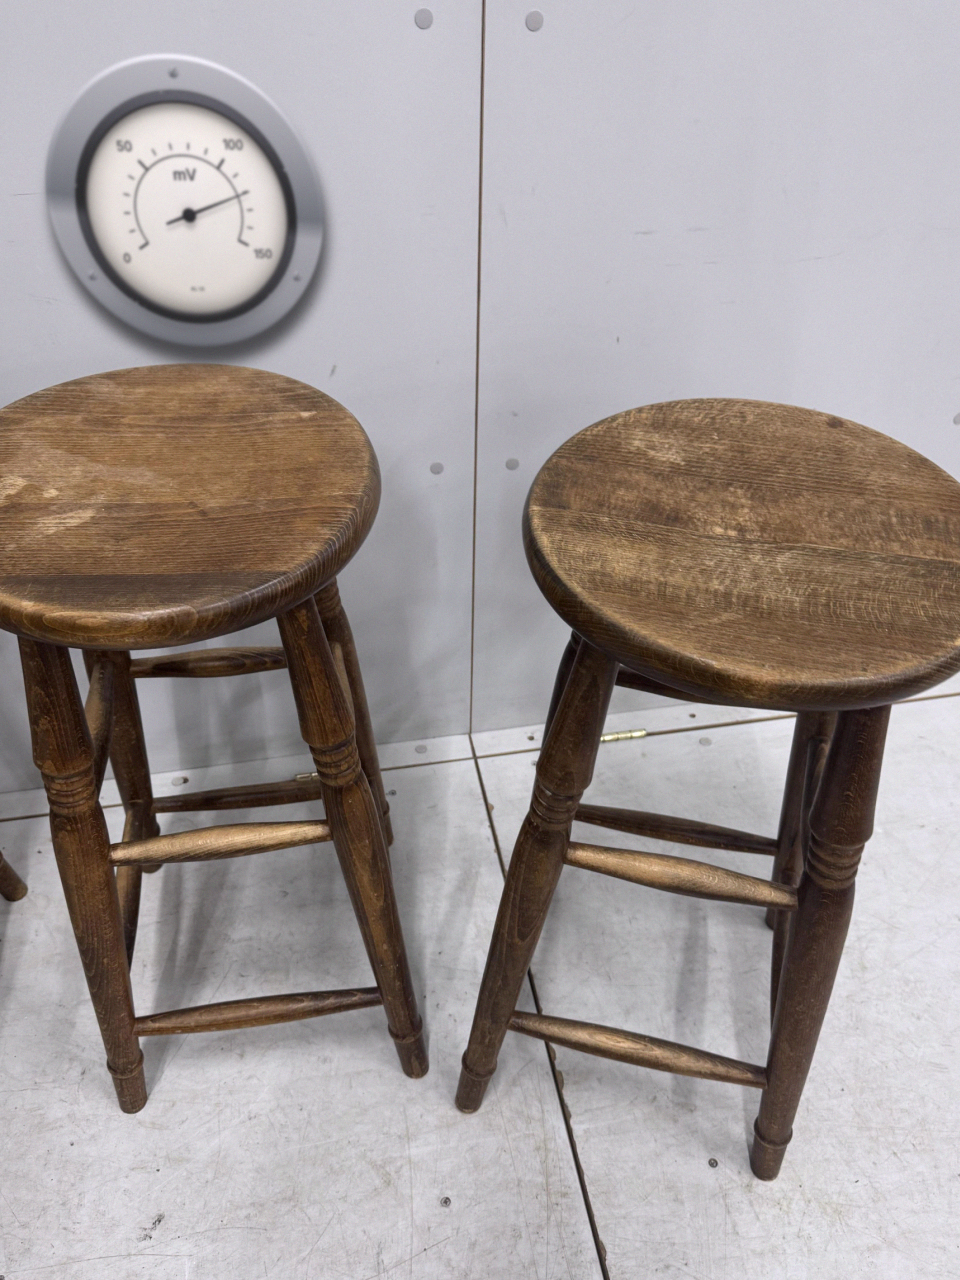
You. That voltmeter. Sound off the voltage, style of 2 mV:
120 mV
